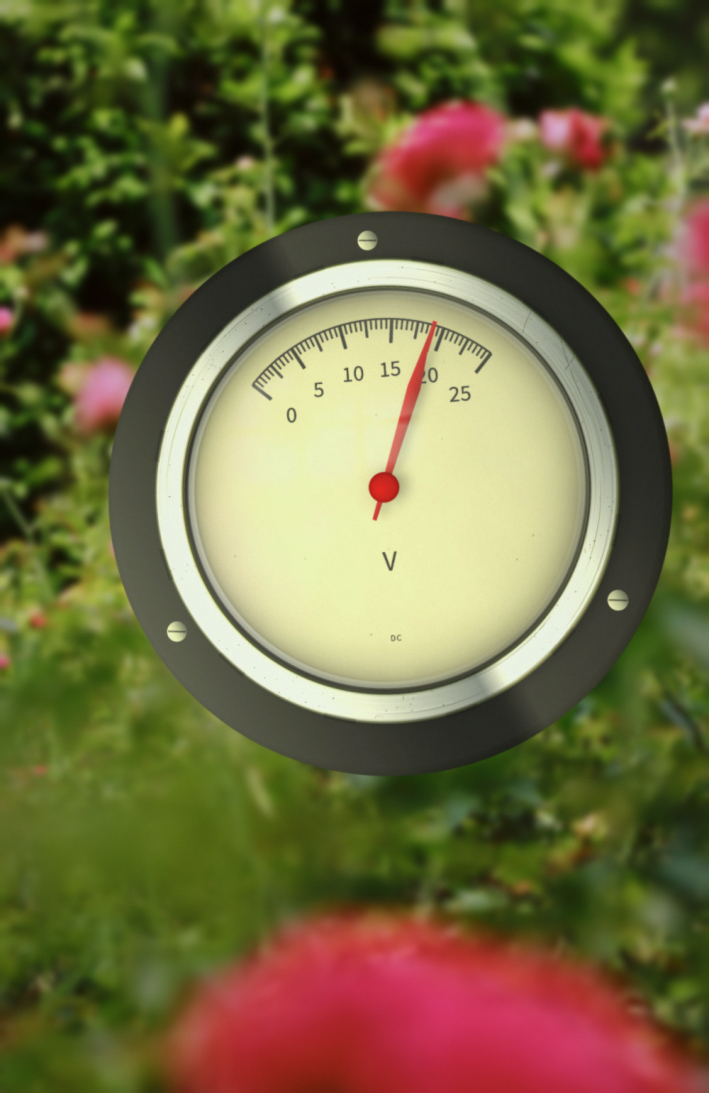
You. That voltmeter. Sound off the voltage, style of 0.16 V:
19 V
